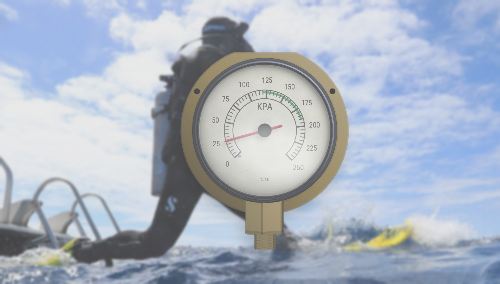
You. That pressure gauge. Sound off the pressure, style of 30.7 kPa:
25 kPa
